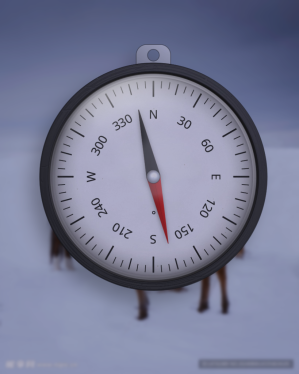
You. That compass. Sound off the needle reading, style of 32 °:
167.5 °
